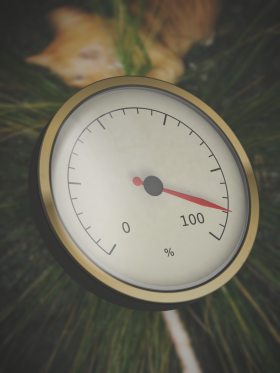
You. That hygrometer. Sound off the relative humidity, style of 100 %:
92 %
